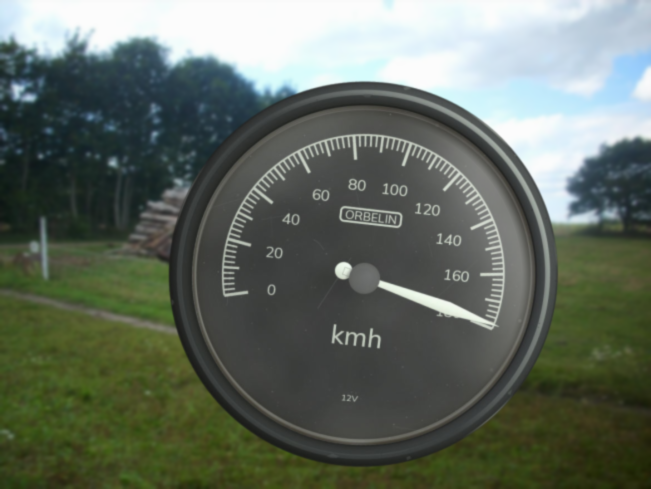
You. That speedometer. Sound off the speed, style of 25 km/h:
178 km/h
